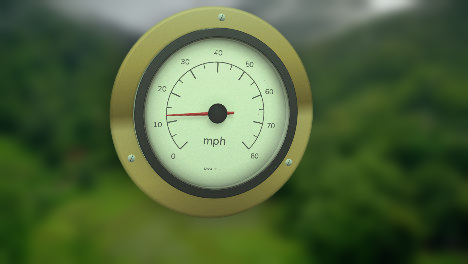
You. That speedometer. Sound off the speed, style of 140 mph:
12.5 mph
